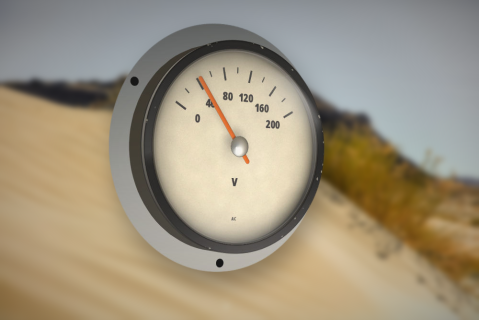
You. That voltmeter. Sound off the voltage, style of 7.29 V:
40 V
